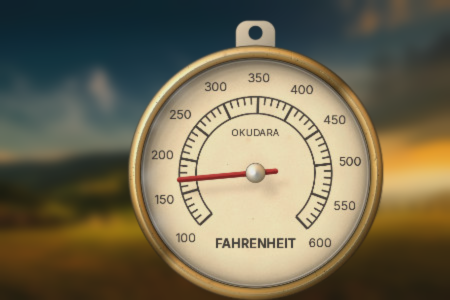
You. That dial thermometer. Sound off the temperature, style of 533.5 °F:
170 °F
